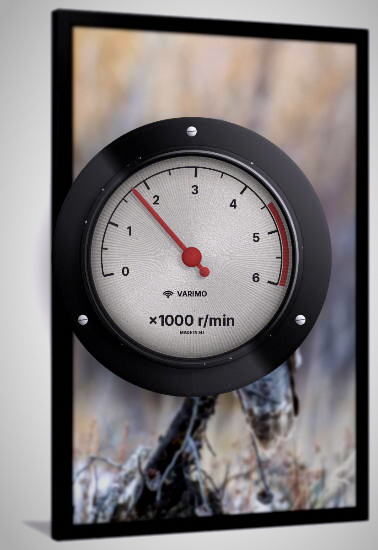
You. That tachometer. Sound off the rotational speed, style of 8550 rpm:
1750 rpm
